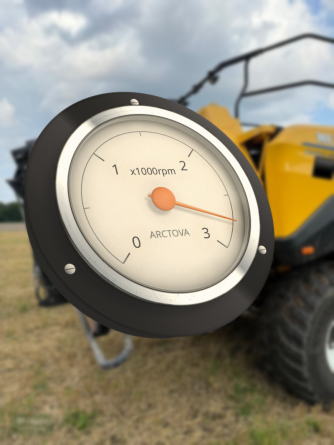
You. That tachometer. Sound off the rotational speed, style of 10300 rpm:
2750 rpm
